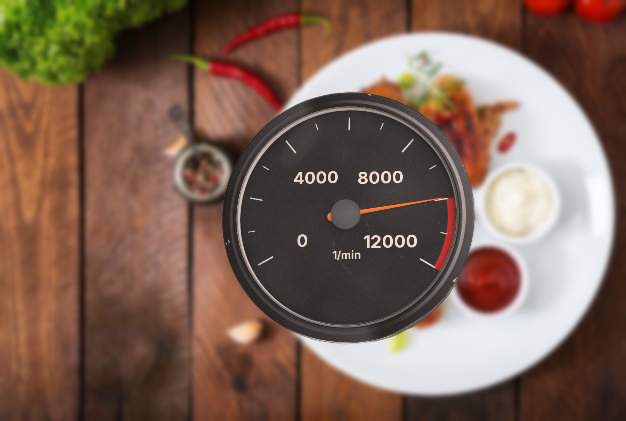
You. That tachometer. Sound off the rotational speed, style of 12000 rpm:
10000 rpm
